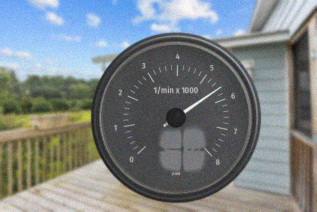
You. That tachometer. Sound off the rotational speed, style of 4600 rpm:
5600 rpm
